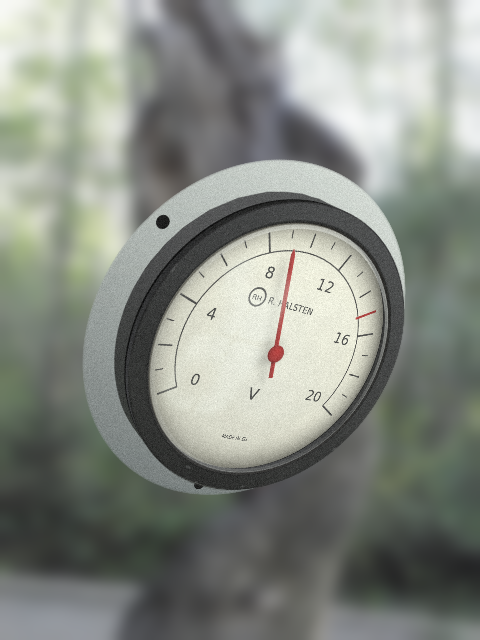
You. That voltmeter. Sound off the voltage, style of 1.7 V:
9 V
